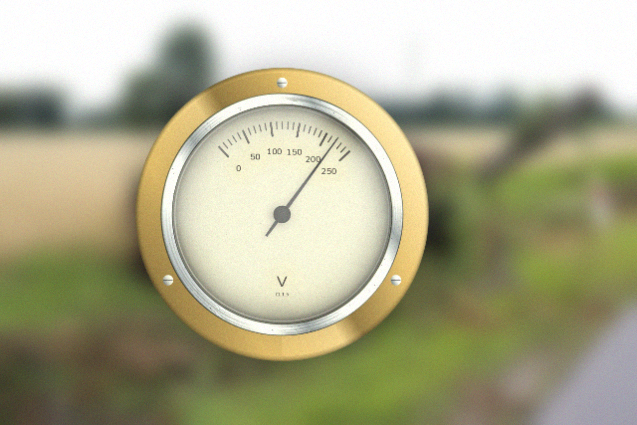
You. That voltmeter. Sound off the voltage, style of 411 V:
220 V
